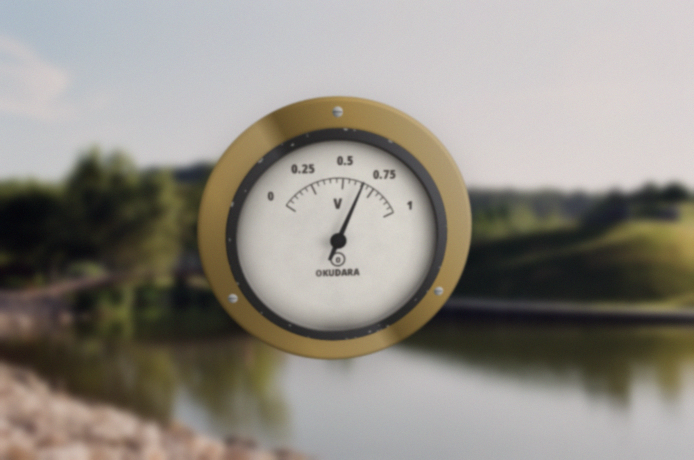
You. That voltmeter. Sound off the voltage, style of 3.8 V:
0.65 V
